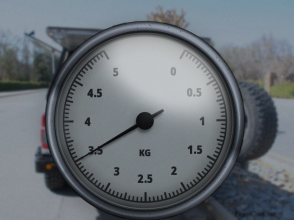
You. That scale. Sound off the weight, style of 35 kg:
3.5 kg
